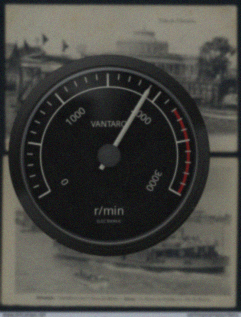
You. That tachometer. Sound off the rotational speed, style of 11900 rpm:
1900 rpm
